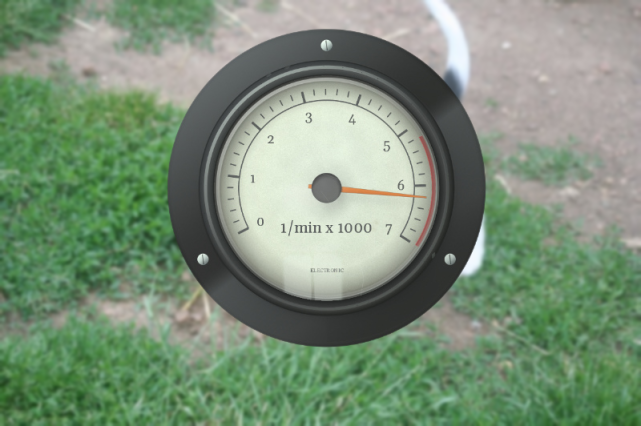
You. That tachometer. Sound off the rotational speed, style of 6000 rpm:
6200 rpm
